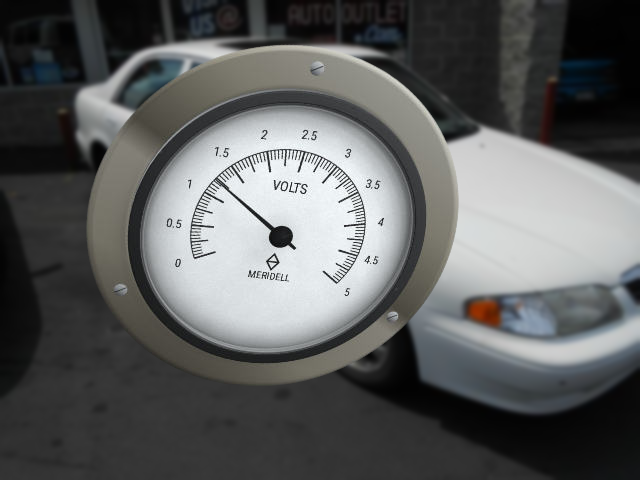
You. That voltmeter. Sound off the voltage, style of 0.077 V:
1.25 V
